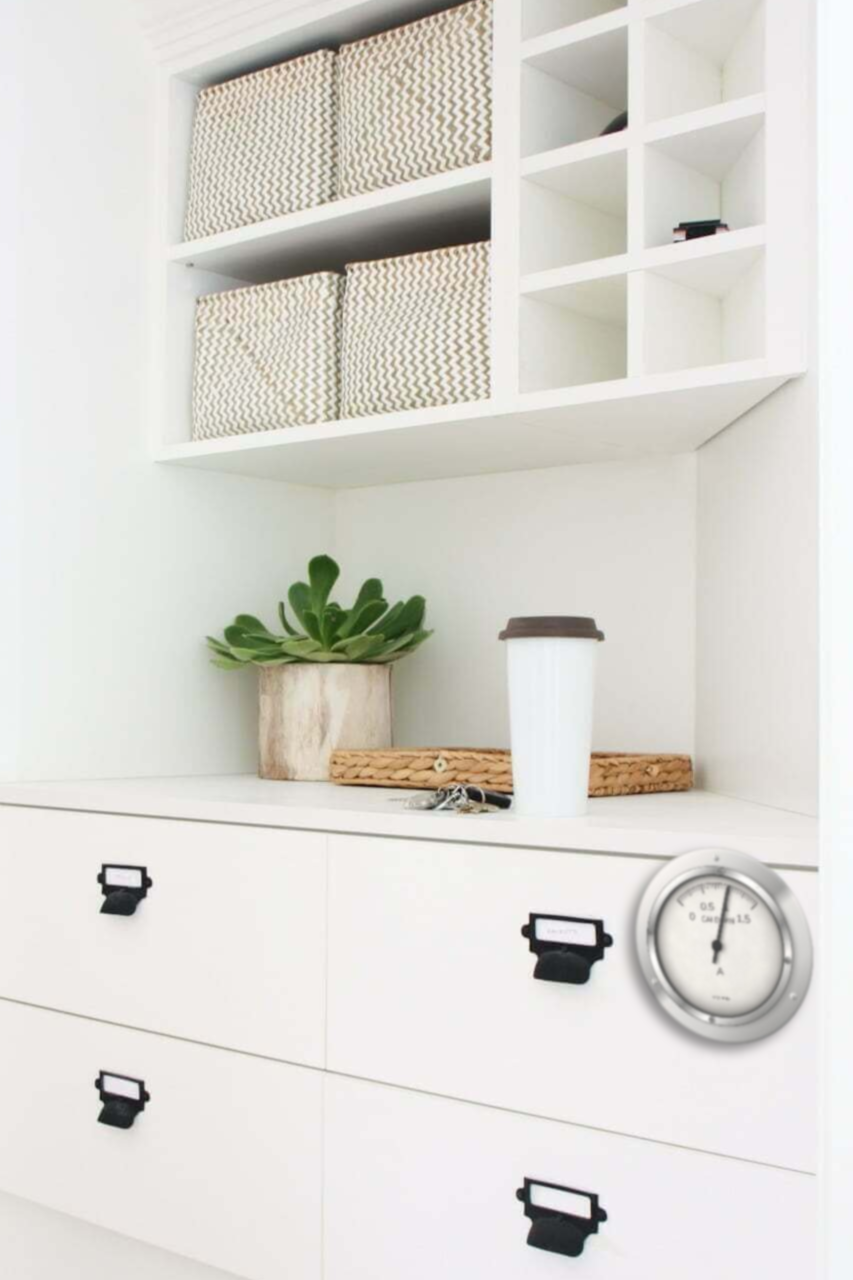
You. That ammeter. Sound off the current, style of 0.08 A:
1 A
